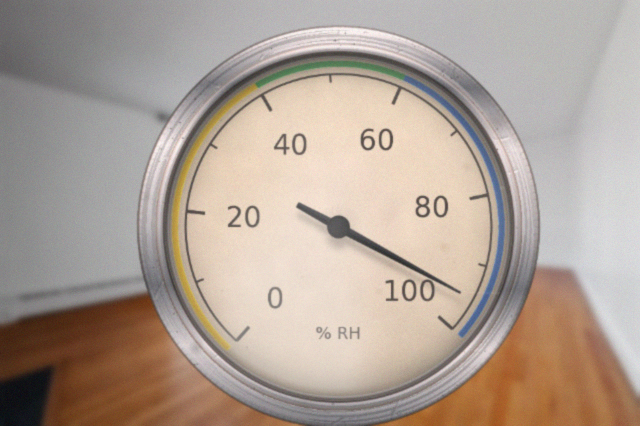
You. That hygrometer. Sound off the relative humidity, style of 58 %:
95 %
